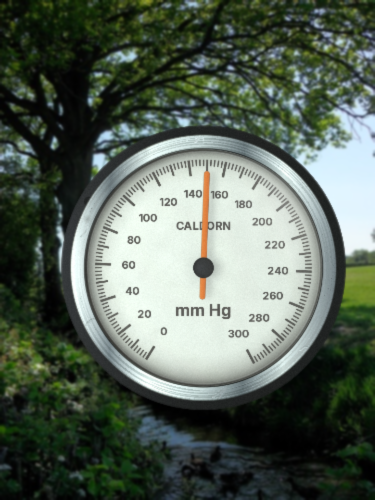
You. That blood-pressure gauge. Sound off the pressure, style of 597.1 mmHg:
150 mmHg
